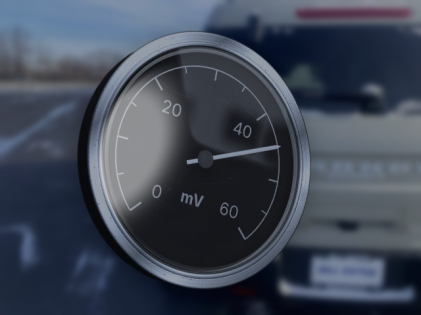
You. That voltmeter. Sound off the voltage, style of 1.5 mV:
45 mV
